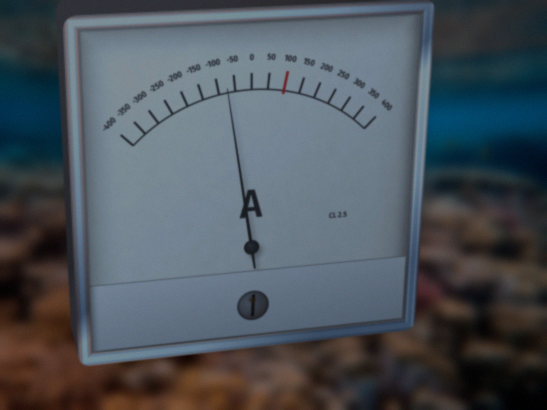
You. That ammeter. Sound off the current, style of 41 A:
-75 A
